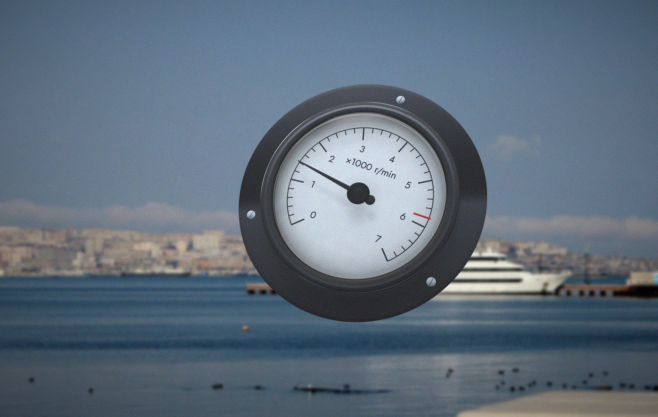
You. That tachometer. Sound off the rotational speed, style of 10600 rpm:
1400 rpm
